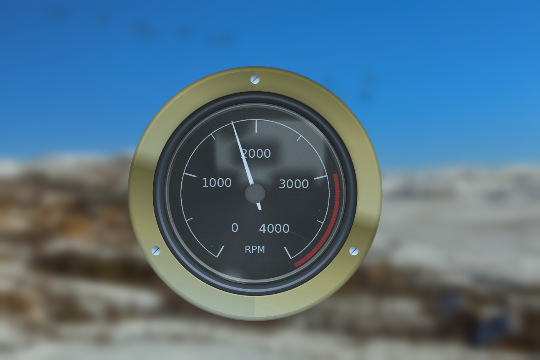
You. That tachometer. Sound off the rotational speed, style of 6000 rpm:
1750 rpm
